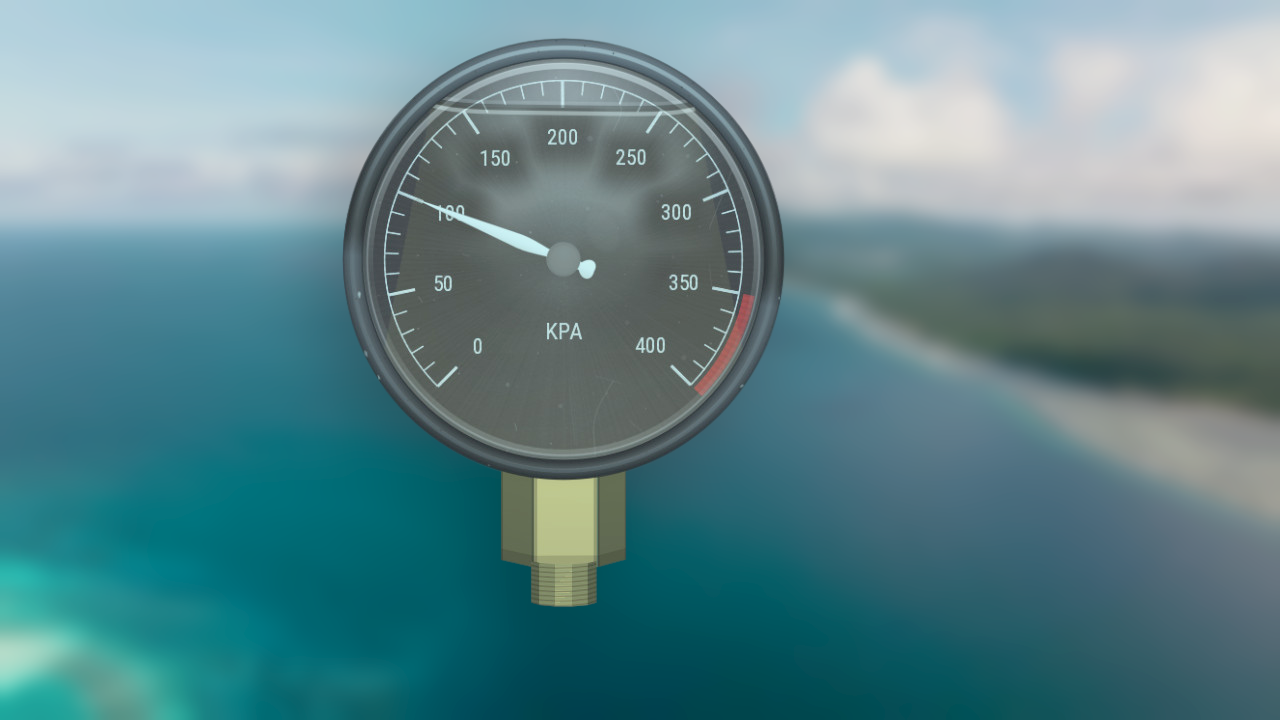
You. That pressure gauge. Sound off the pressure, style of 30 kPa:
100 kPa
